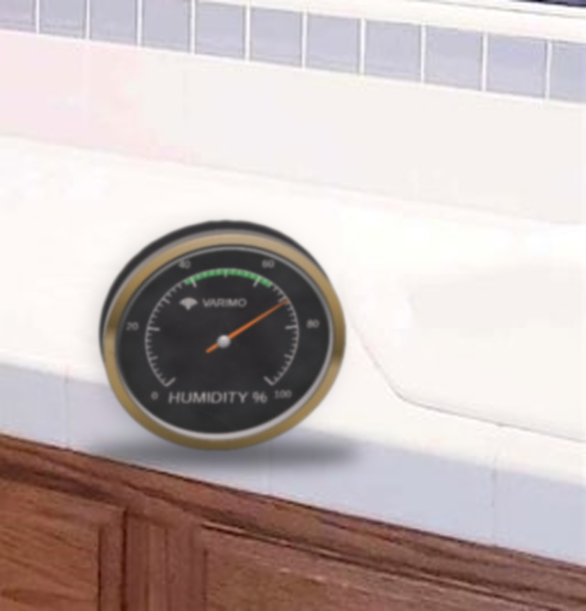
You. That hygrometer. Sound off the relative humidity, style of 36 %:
70 %
